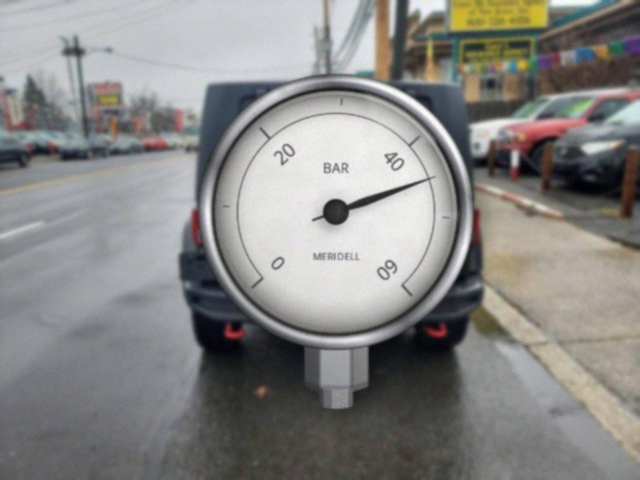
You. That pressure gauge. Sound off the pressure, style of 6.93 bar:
45 bar
